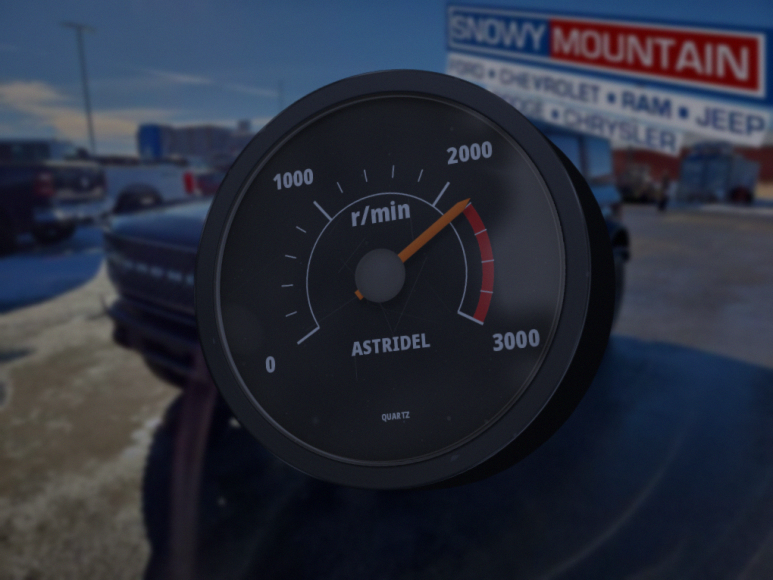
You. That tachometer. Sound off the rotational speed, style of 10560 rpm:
2200 rpm
